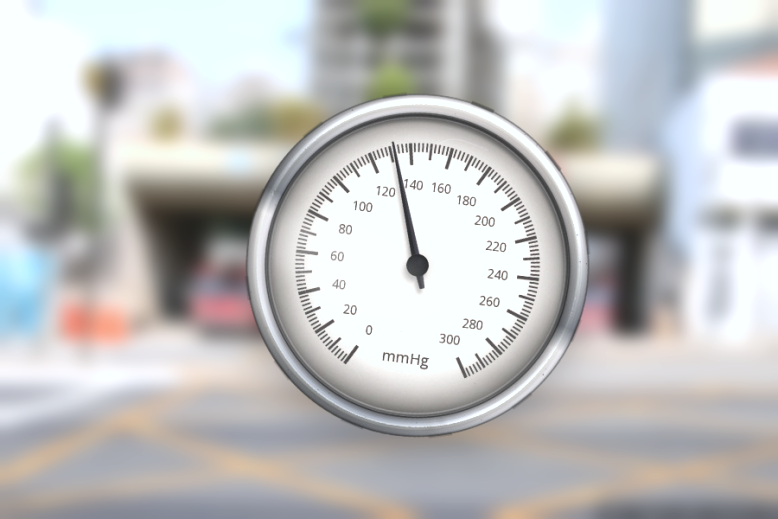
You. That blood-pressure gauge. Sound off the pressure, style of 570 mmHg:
132 mmHg
